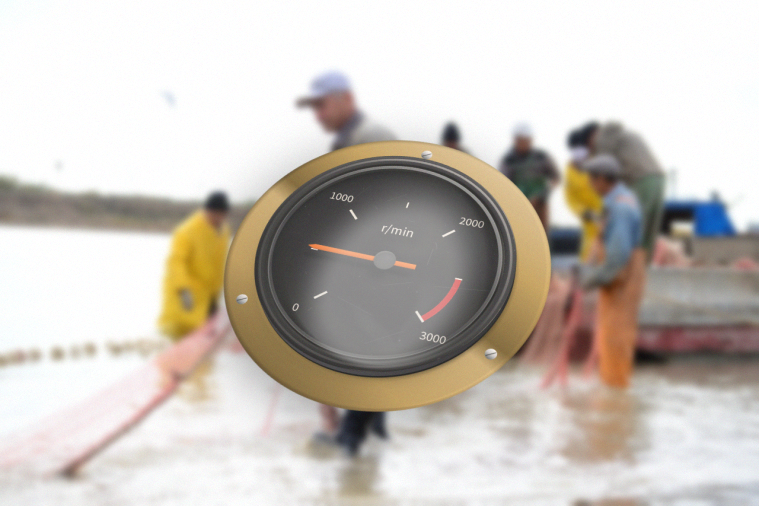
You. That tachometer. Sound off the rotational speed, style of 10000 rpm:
500 rpm
